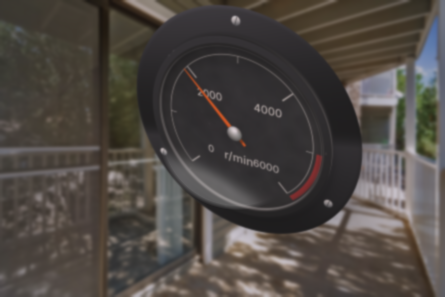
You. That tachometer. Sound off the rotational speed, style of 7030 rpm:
2000 rpm
